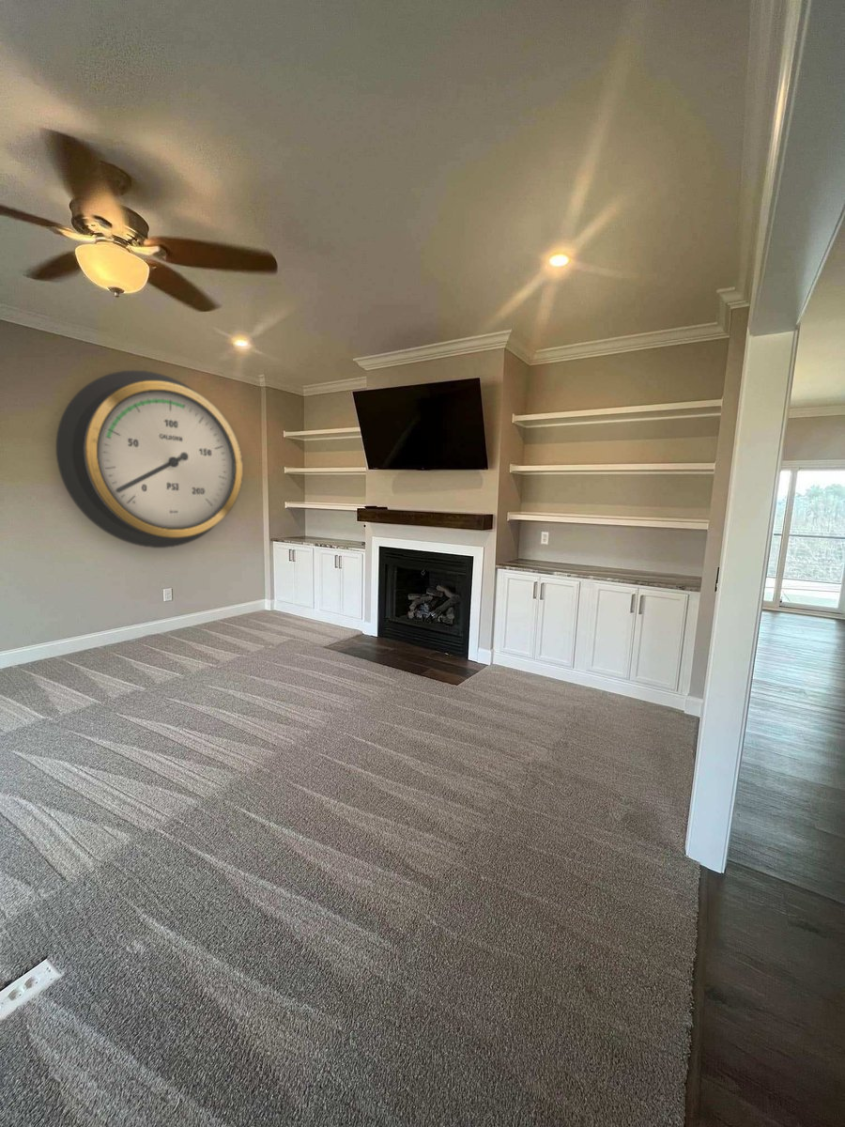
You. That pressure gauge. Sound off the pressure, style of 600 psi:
10 psi
